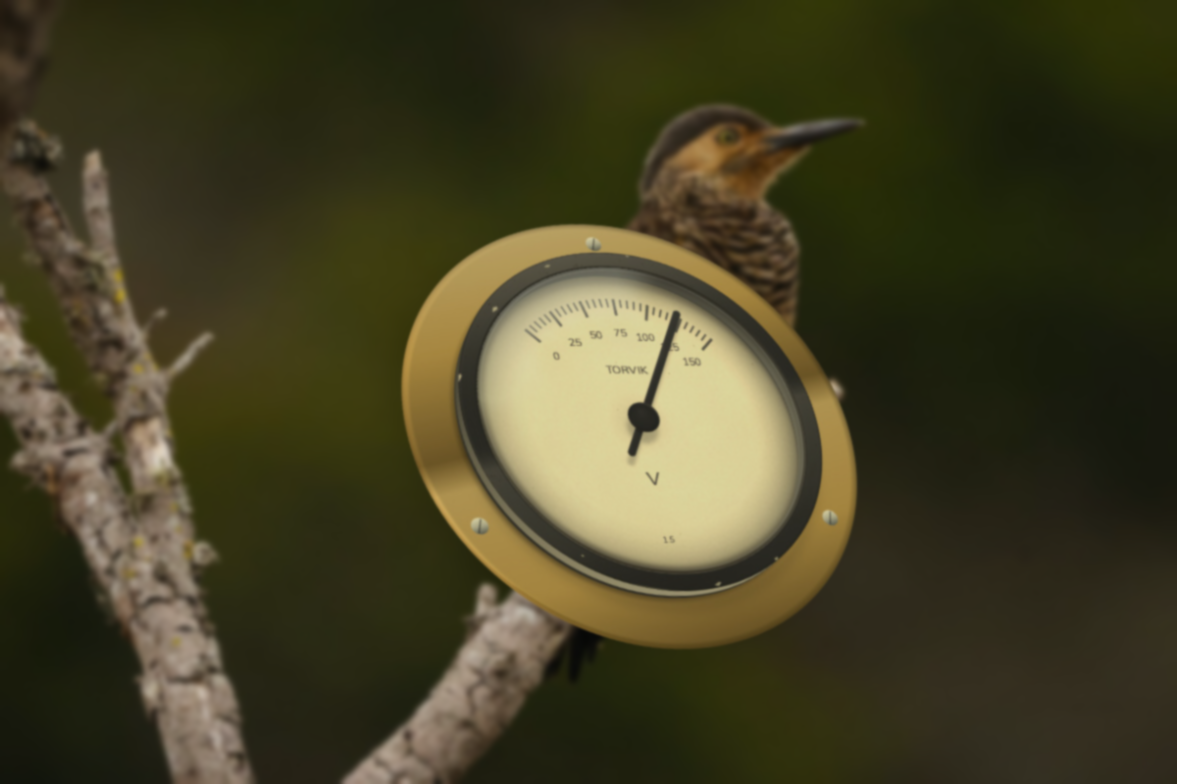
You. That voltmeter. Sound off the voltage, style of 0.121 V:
120 V
